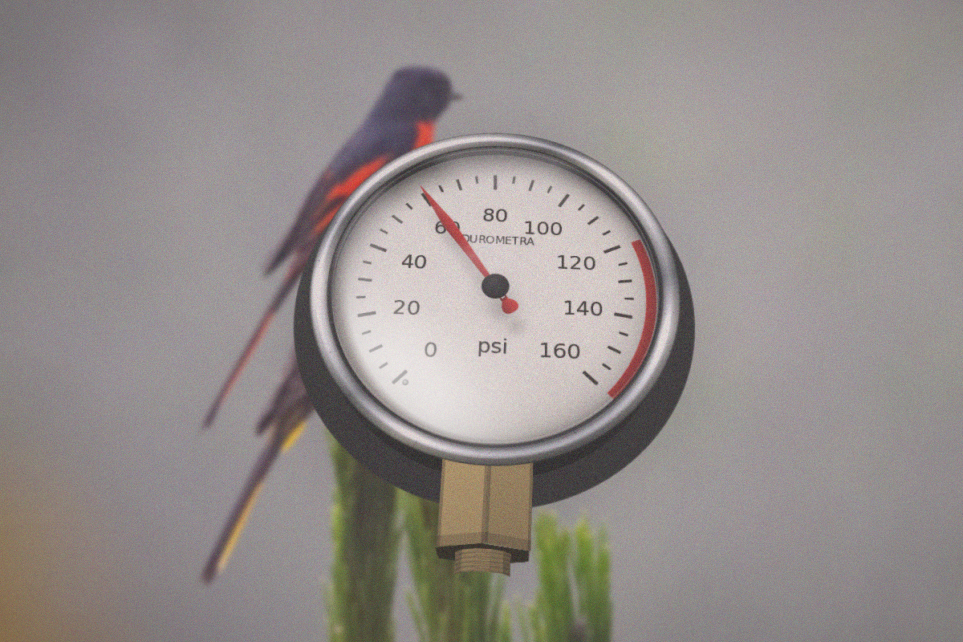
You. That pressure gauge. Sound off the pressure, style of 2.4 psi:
60 psi
